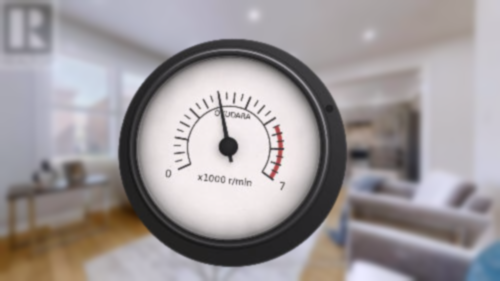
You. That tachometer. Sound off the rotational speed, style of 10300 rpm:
3000 rpm
